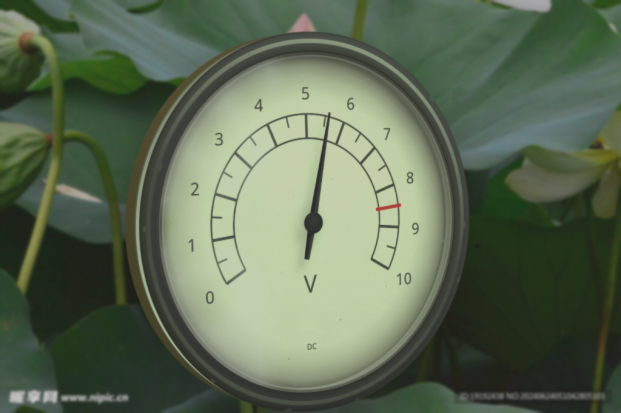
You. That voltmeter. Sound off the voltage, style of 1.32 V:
5.5 V
